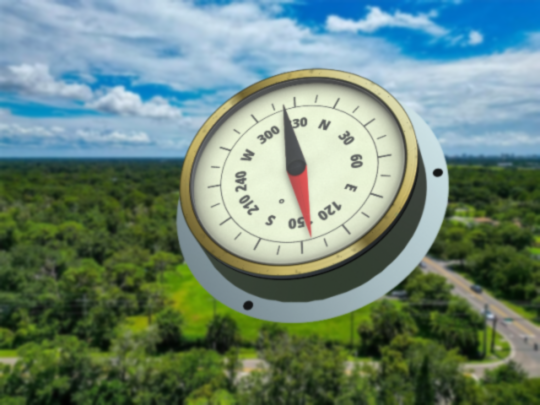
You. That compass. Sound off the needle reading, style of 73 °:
142.5 °
